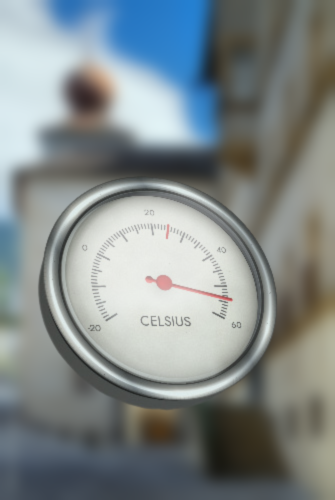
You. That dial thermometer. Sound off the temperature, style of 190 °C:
55 °C
